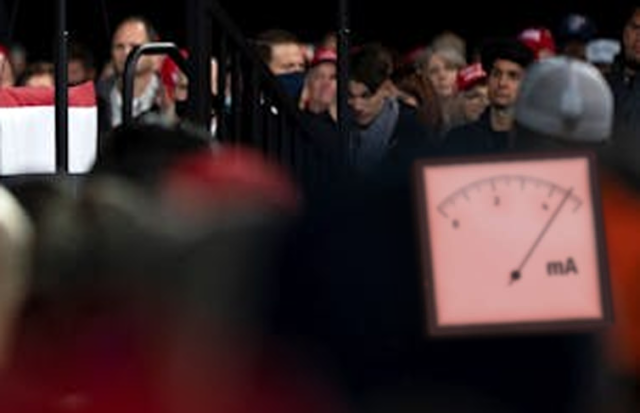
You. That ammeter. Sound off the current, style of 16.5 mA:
4.5 mA
